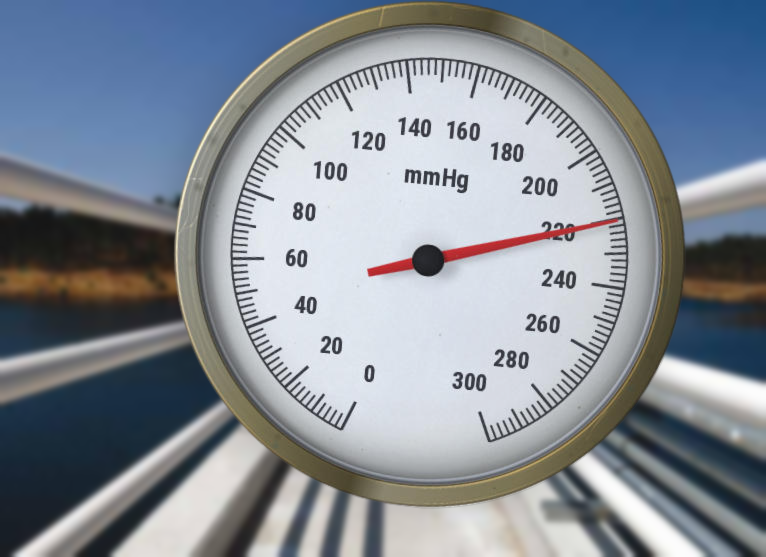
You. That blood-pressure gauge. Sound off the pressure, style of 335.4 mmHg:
220 mmHg
